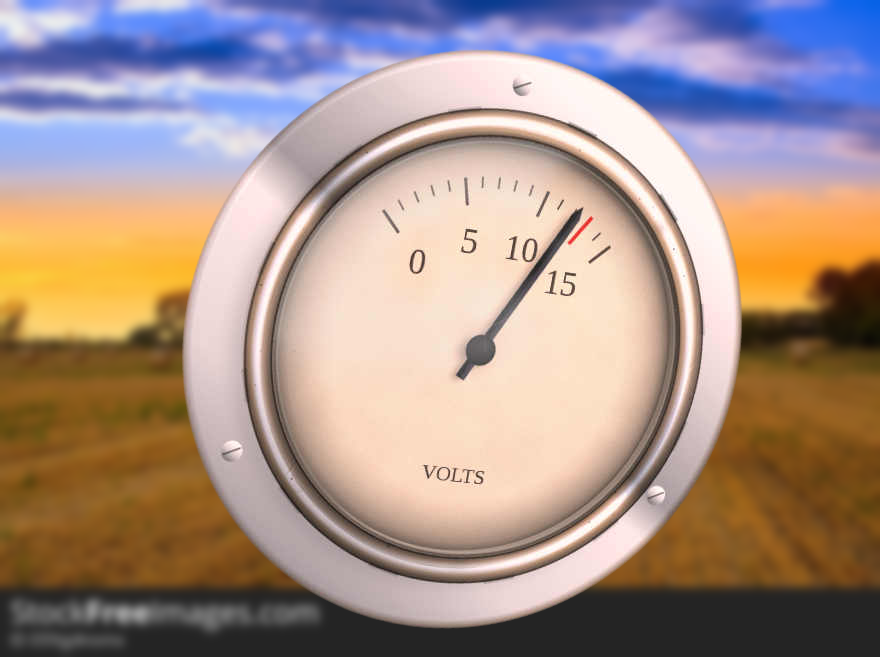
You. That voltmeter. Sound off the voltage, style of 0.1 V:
12 V
